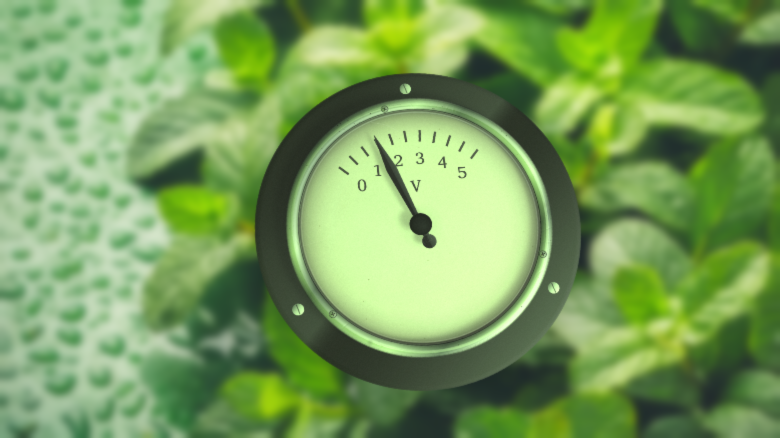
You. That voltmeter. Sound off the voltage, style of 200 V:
1.5 V
